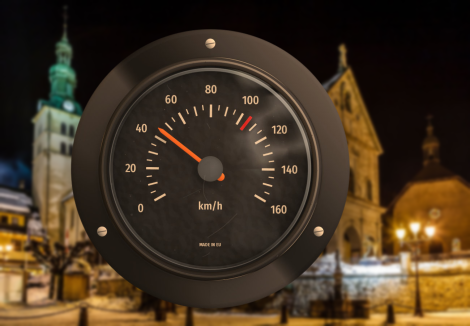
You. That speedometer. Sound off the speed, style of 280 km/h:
45 km/h
